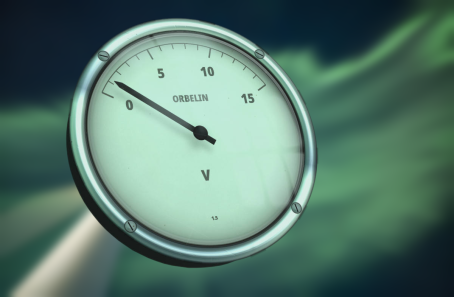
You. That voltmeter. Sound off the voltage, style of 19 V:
1 V
